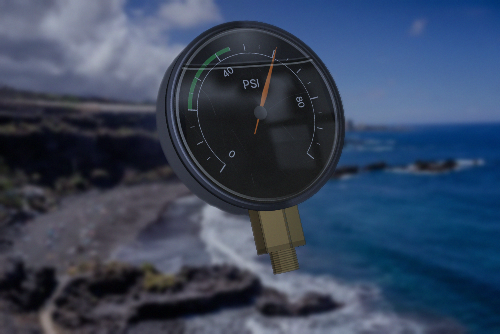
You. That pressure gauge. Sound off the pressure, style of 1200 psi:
60 psi
